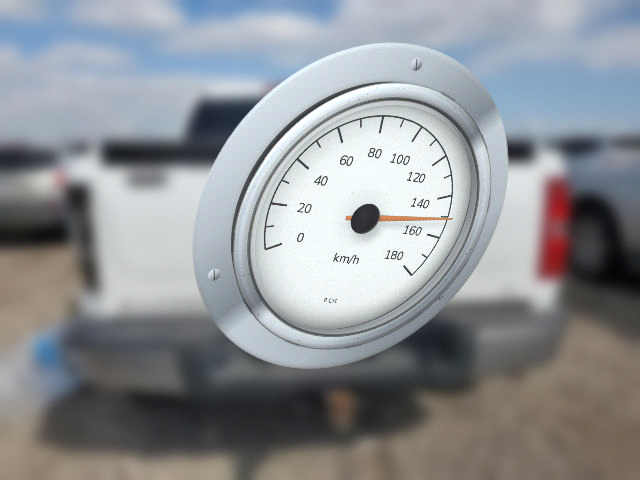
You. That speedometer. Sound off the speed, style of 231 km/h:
150 km/h
